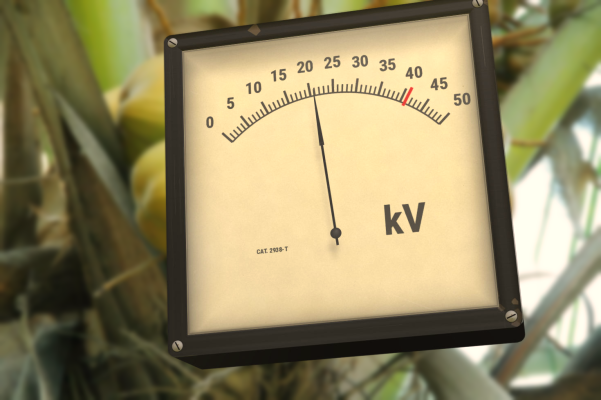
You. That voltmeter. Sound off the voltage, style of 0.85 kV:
21 kV
